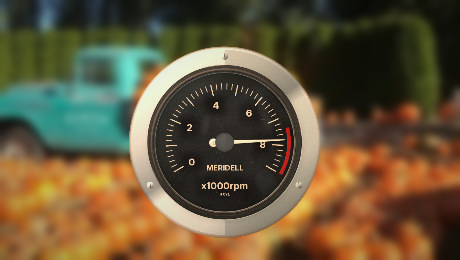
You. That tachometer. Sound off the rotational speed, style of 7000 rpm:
7800 rpm
